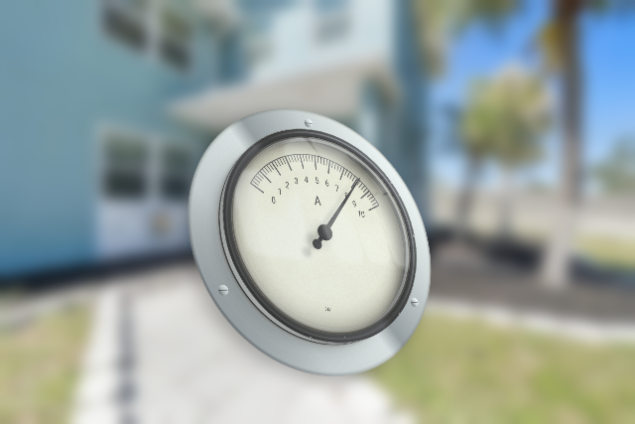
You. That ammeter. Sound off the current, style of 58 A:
8 A
